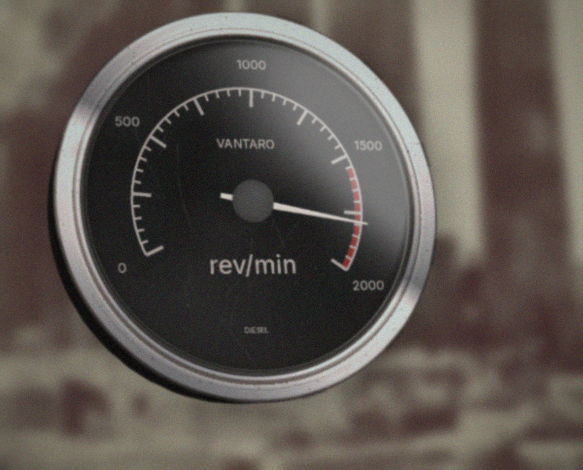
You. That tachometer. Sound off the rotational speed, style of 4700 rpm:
1800 rpm
